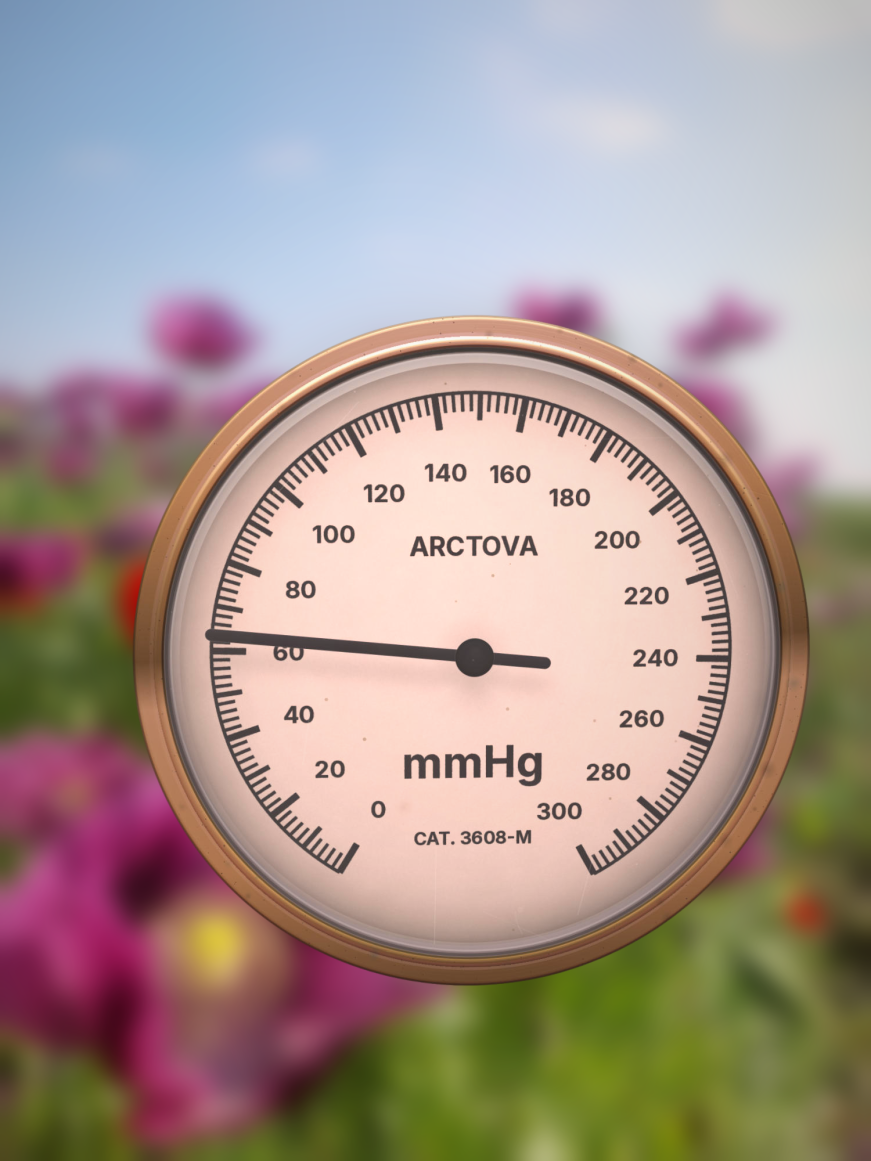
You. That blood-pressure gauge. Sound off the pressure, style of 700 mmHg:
64 mmHg
